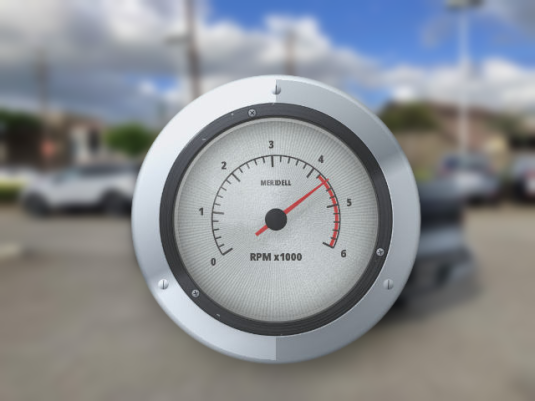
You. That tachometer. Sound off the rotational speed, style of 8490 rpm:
4400 rpm
